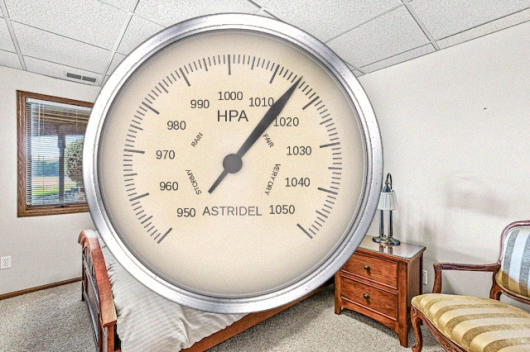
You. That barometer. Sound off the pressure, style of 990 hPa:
1015 hPa
